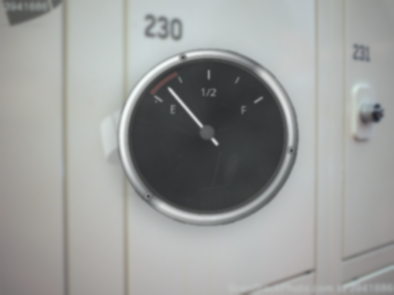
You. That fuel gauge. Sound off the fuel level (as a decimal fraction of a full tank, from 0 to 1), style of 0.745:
0.125
